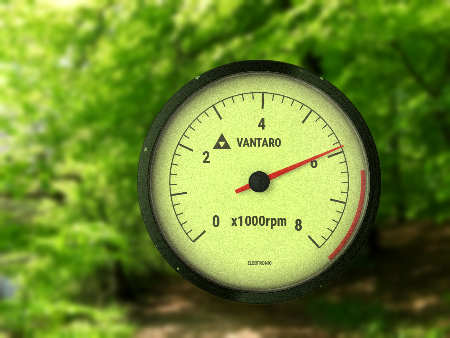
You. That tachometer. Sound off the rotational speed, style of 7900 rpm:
5900 rpm
